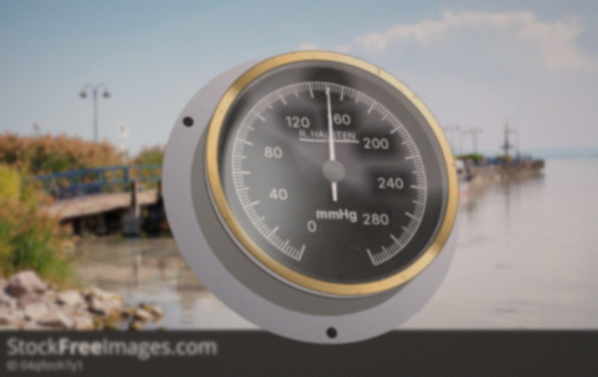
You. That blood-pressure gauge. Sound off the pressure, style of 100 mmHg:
150 mmHg
